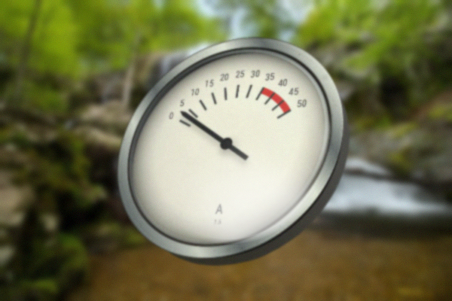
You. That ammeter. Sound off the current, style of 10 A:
2.5 A
